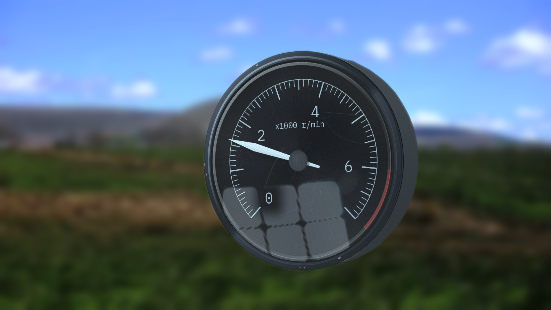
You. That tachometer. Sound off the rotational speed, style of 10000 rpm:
1600 rpm
